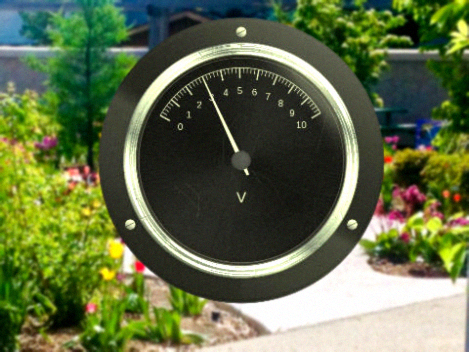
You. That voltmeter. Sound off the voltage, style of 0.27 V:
3 V
